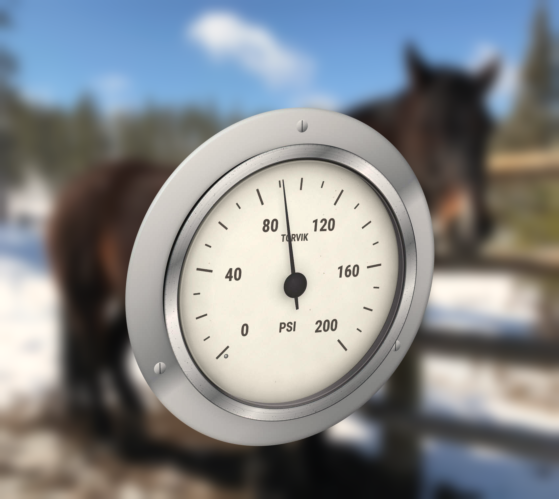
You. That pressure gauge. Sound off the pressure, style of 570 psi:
90 psi
